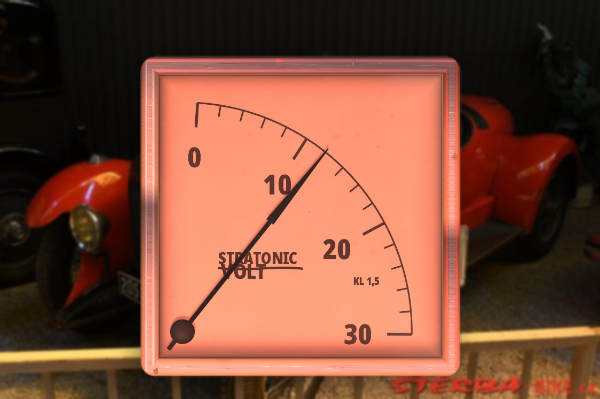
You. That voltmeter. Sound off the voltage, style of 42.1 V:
12 V
